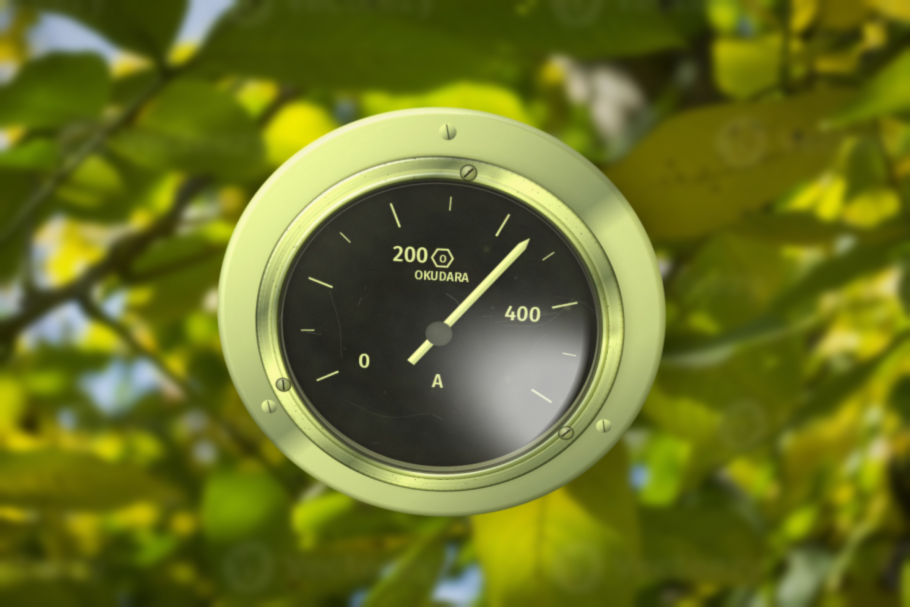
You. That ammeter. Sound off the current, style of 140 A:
325 A
